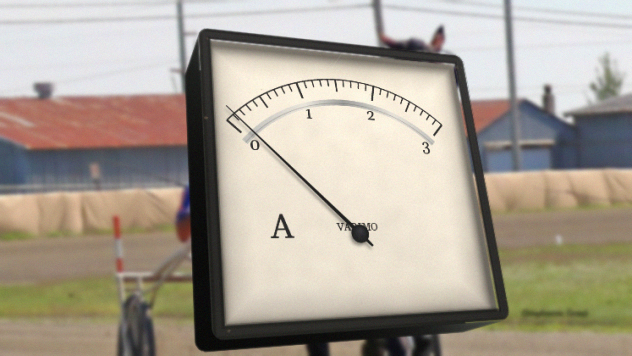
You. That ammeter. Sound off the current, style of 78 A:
0.1 A
